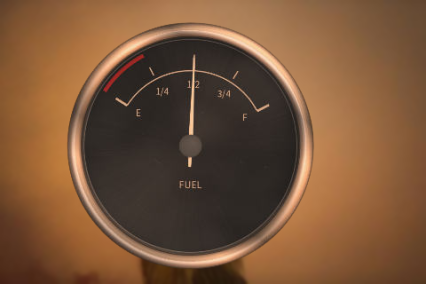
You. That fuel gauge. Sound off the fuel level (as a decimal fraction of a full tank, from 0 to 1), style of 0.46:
0.5
